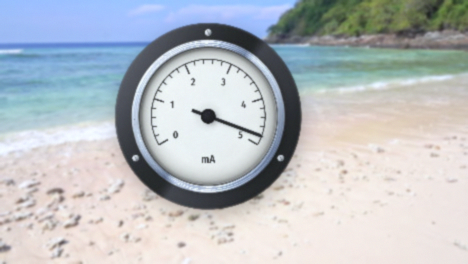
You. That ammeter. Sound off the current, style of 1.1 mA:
4.8 mA
